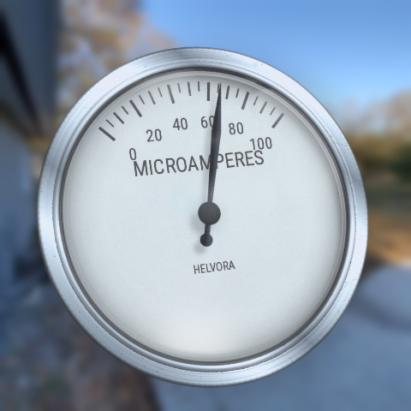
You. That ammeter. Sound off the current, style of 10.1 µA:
65 µA
